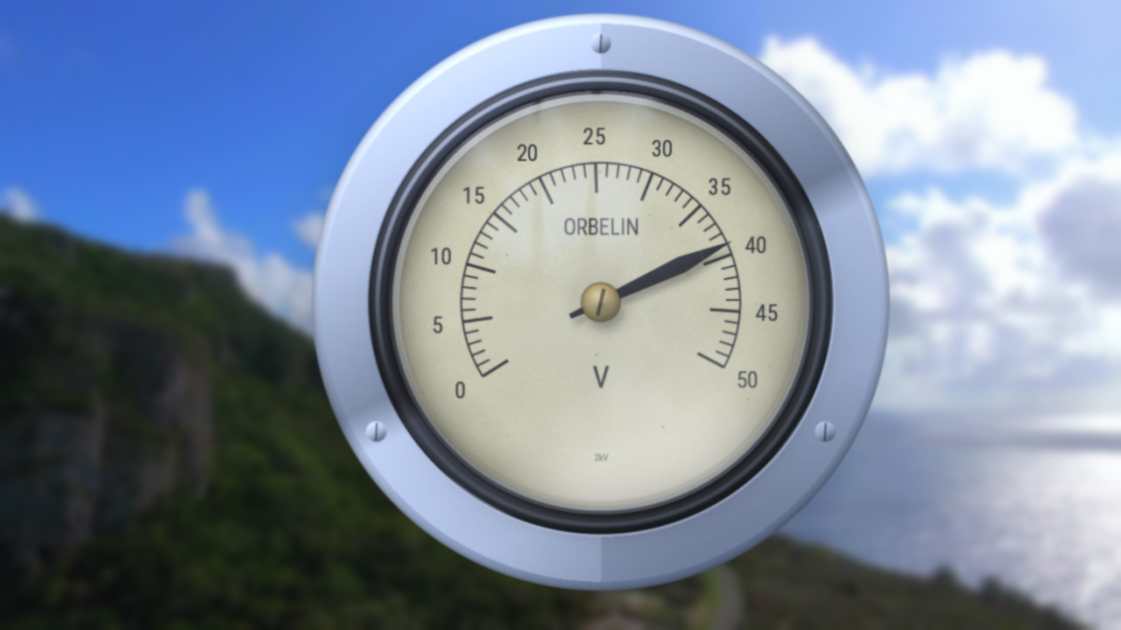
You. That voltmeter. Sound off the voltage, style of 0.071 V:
39 V
